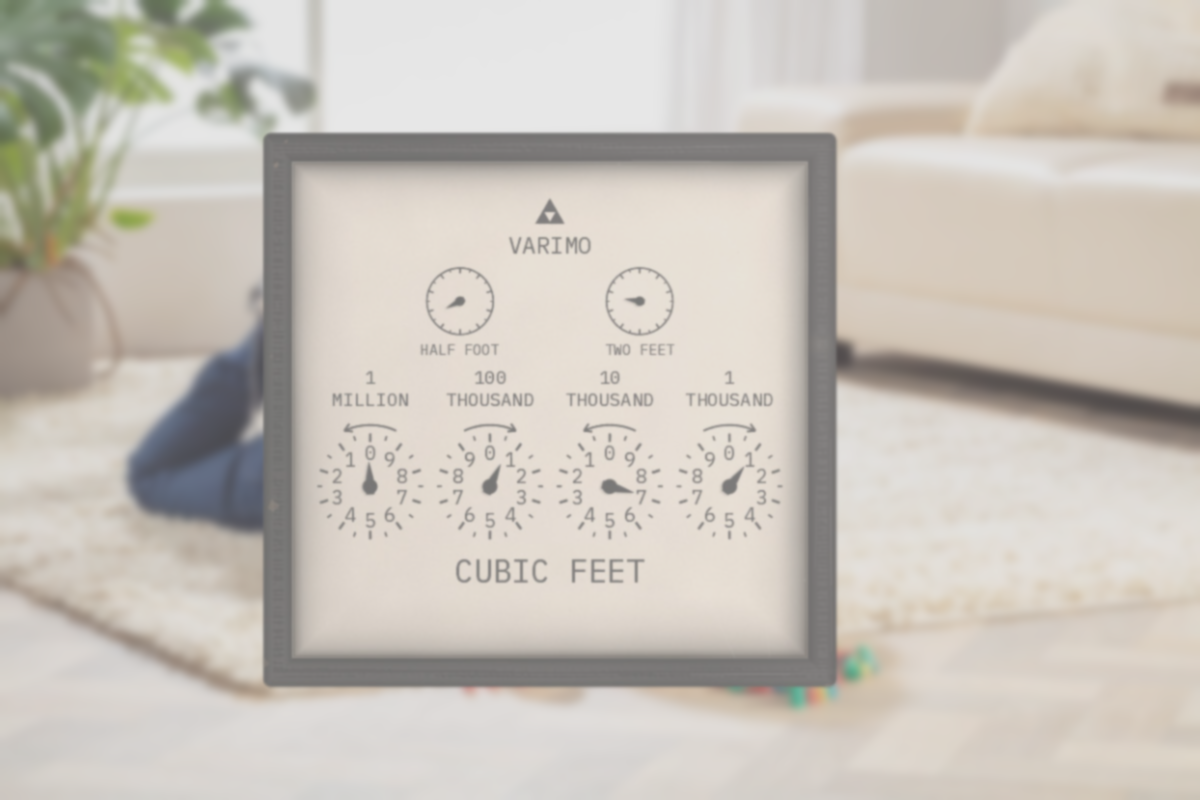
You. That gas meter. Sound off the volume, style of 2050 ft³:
7100 ft³
